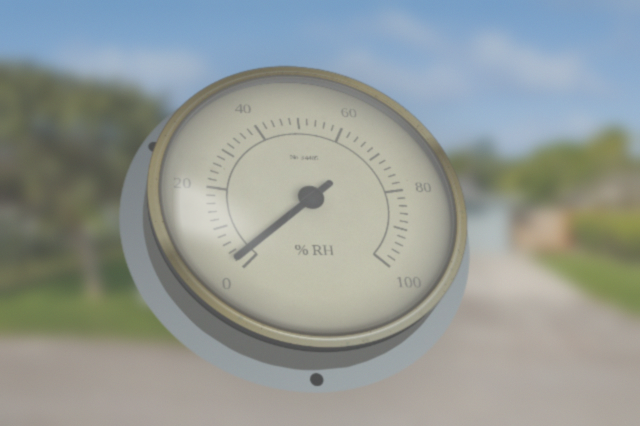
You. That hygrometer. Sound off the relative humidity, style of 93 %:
2 %
